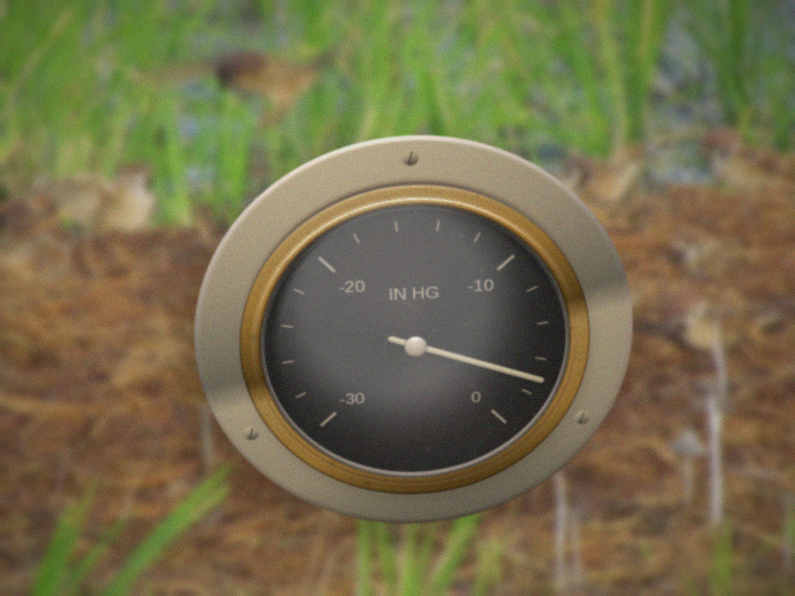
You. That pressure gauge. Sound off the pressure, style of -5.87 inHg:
-3 inHg
